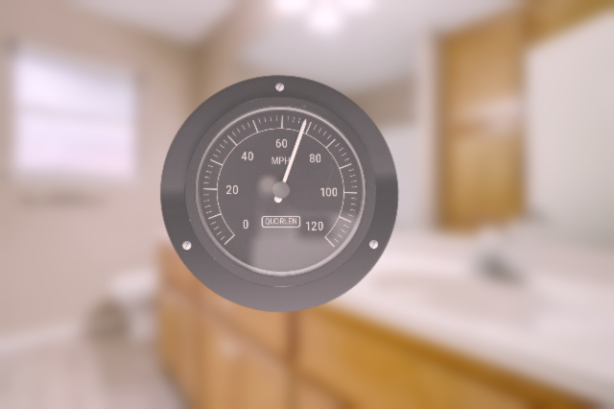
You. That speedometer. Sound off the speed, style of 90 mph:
68 mph
